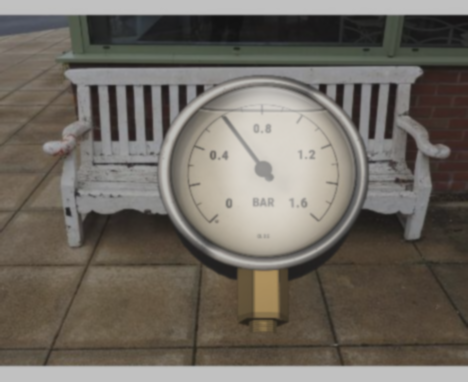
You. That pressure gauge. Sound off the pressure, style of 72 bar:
0.6 bar
